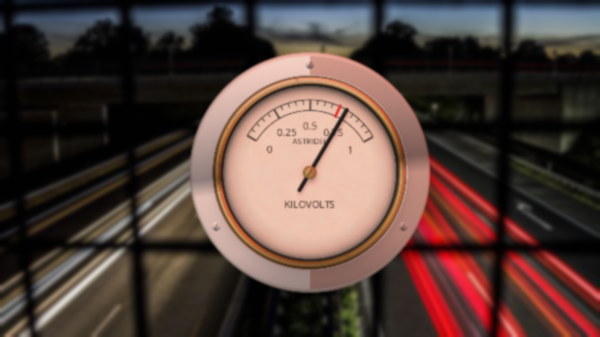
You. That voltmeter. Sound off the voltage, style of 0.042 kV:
0.75 kV
